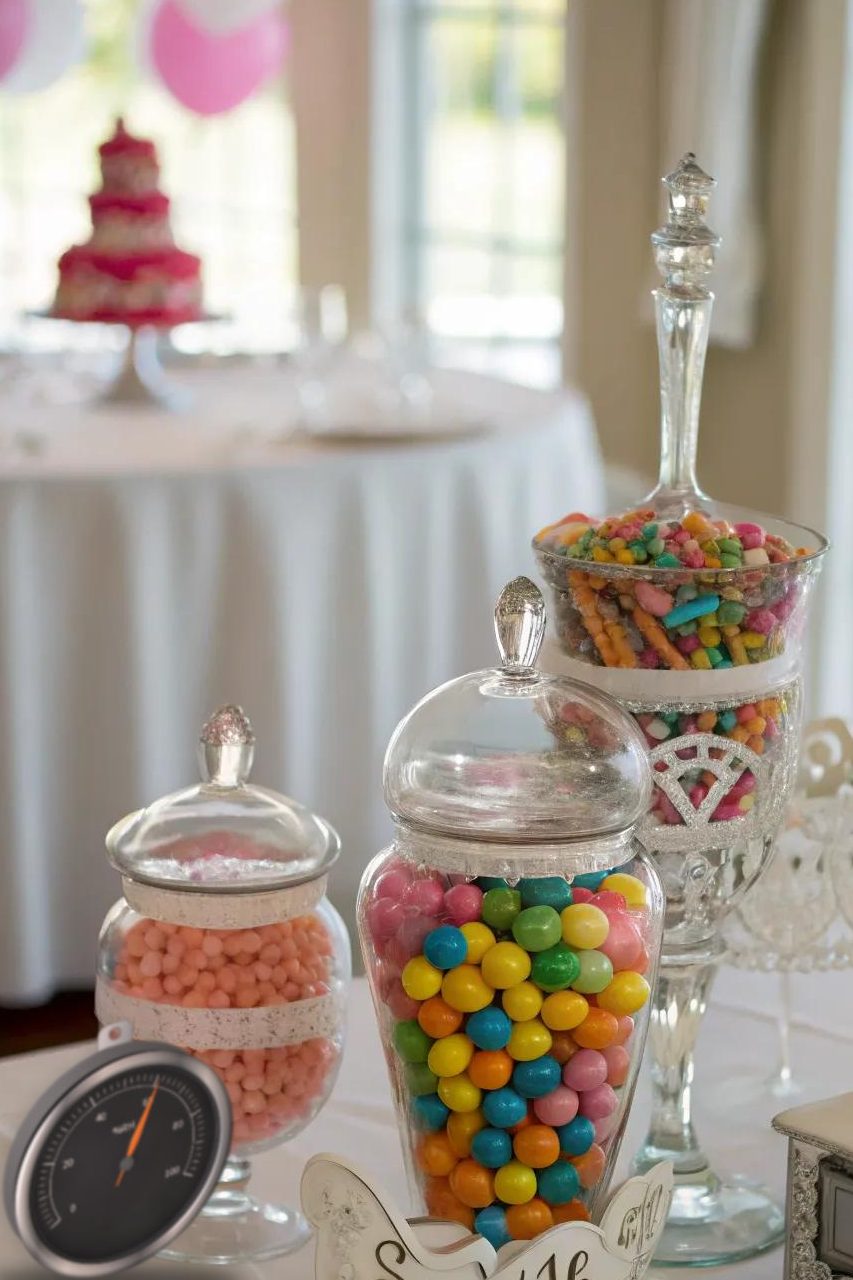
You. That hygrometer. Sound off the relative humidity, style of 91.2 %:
60 %
